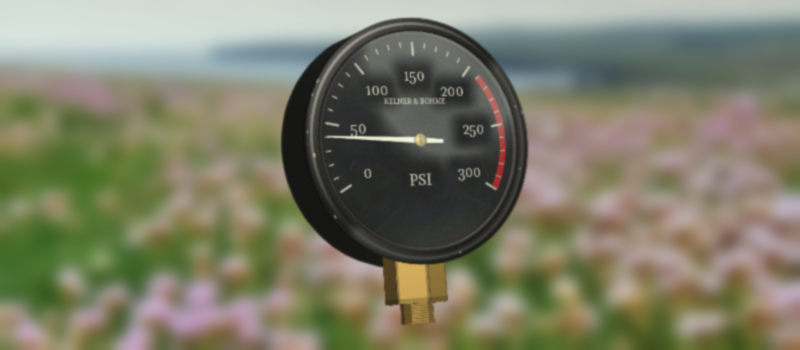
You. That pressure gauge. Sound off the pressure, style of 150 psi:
40 psi
